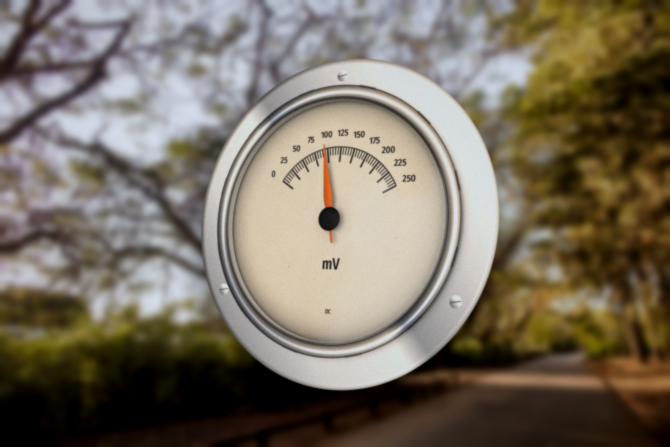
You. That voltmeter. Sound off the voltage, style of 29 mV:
100 mV
